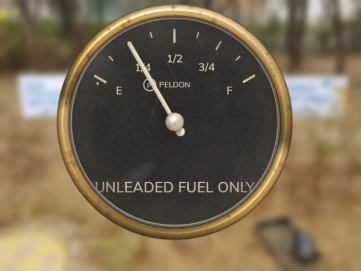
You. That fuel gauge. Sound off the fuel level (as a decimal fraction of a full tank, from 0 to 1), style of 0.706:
0.25
